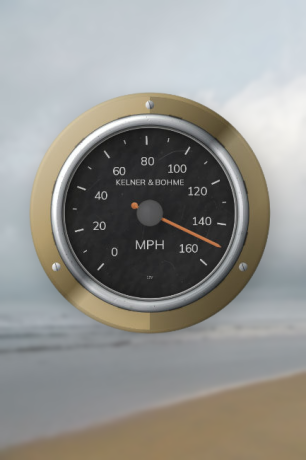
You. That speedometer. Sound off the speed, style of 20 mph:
150 mph
